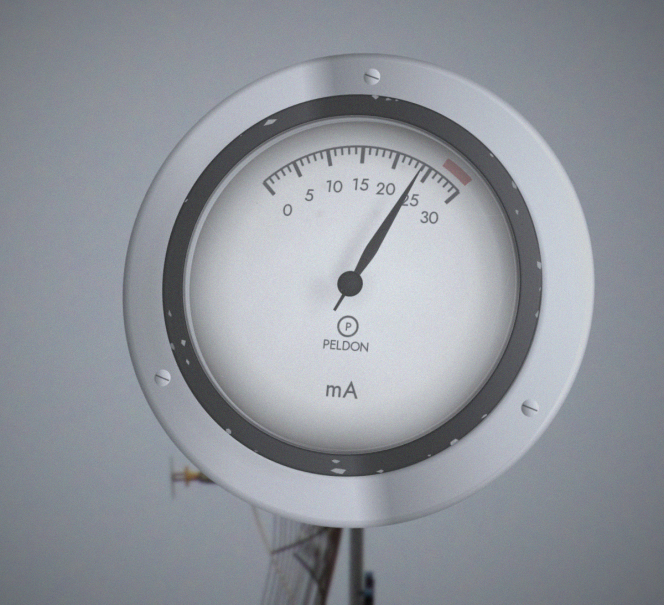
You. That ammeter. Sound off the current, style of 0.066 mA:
24 mA
